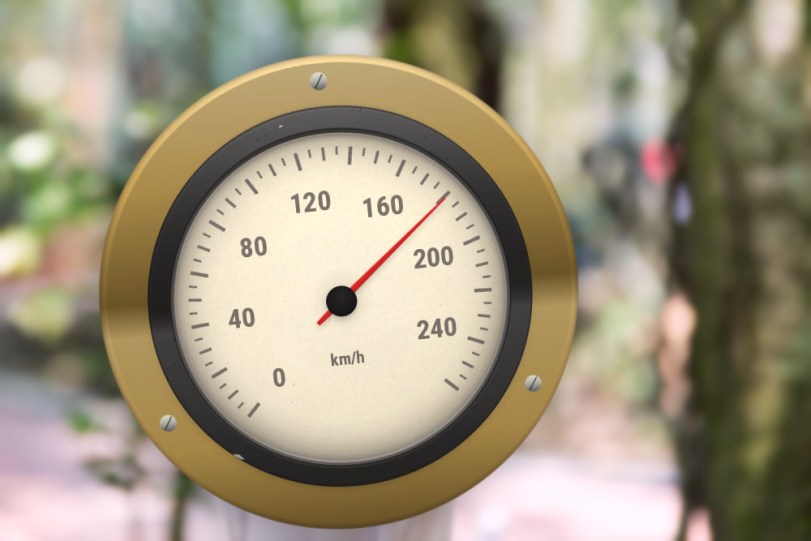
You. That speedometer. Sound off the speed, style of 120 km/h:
180 km/h
